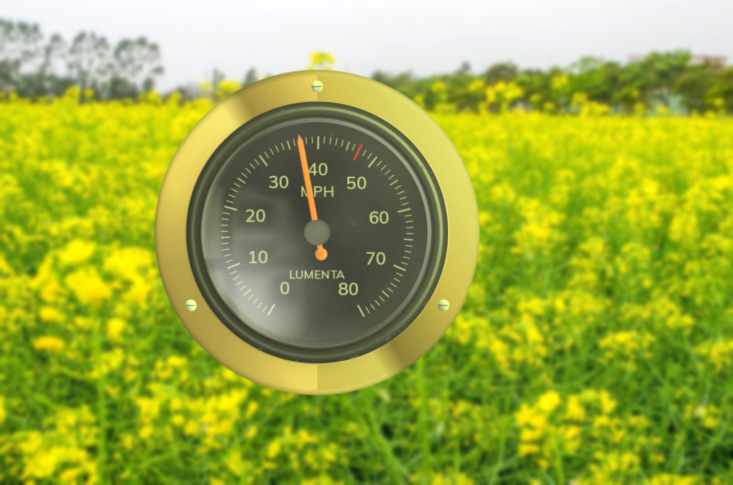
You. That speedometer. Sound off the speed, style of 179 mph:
37 mph
